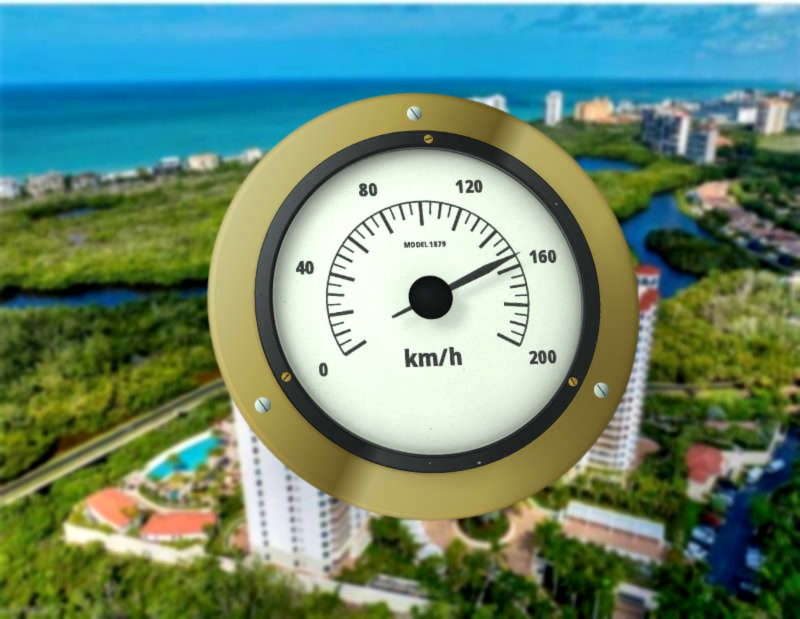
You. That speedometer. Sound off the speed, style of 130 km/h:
155 km/h
